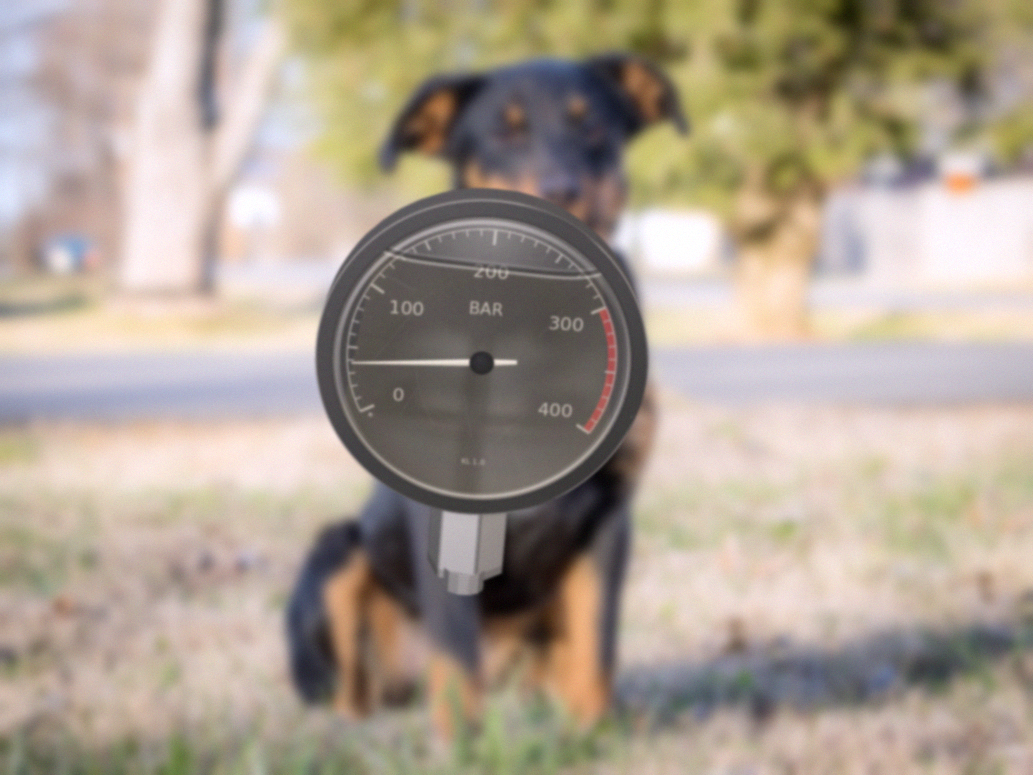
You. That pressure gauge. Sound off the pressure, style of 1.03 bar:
40 bar
